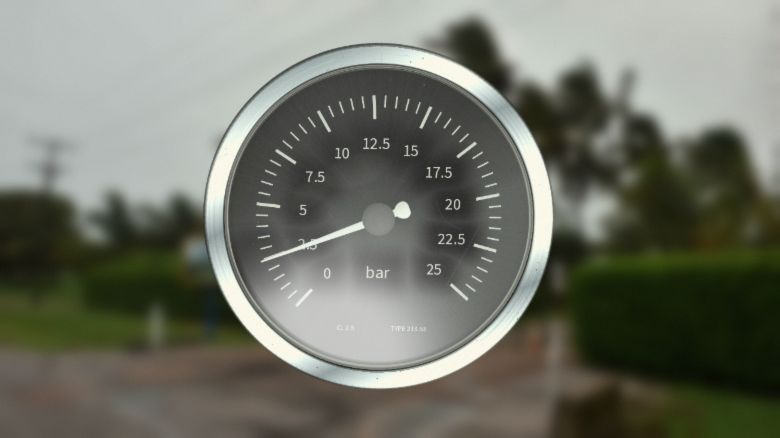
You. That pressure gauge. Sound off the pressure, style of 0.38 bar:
2.5 bar
